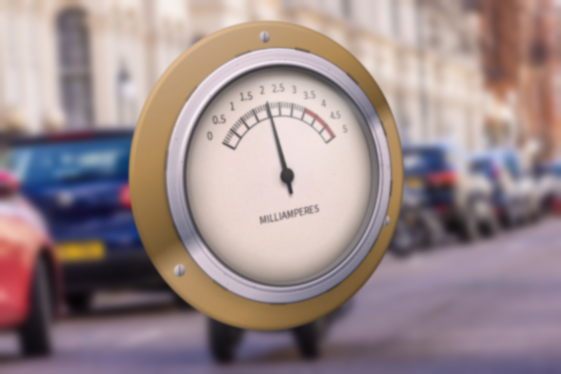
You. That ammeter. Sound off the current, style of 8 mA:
2 mA
